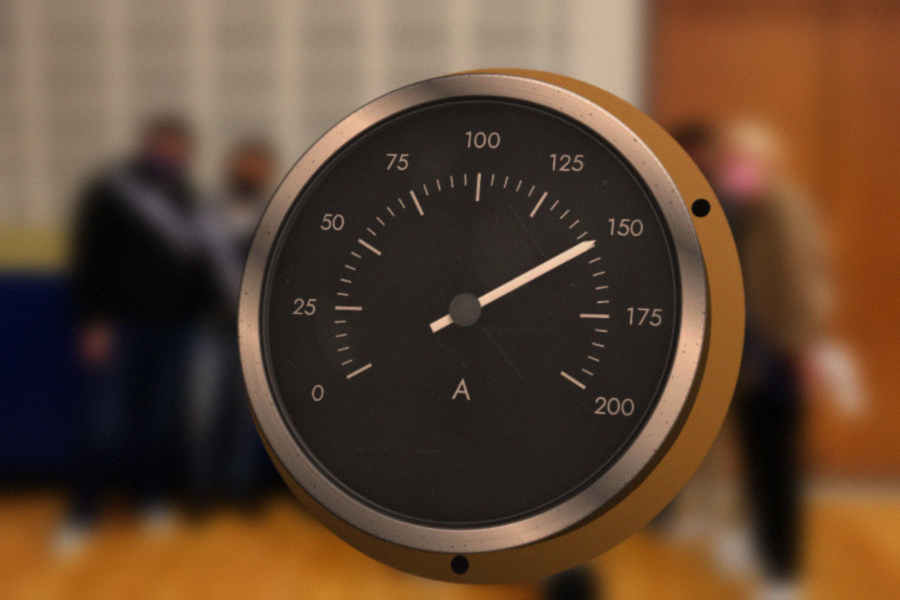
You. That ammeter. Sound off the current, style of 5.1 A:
150 A
